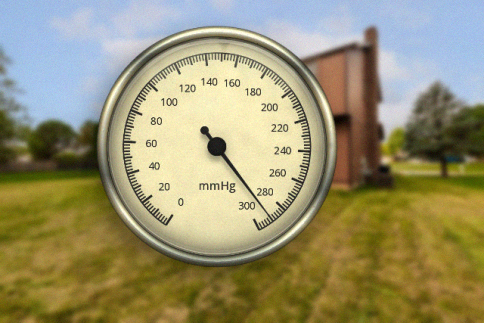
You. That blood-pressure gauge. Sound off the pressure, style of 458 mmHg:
290 mmHg
